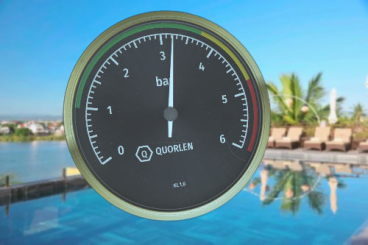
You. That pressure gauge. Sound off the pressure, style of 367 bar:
3.2 bar
